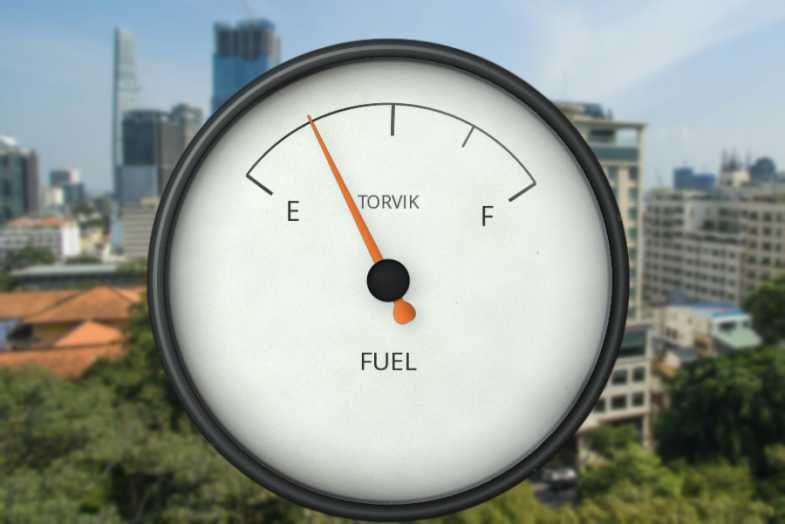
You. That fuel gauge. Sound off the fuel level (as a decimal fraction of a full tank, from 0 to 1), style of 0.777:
0.25
